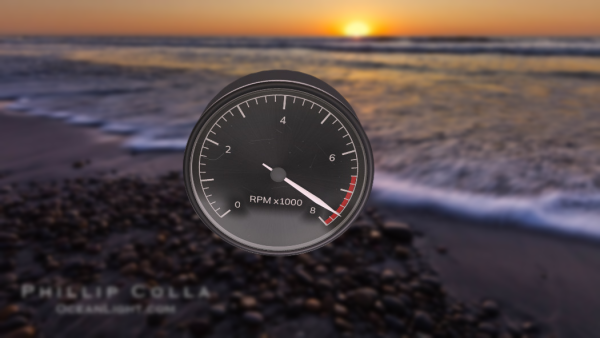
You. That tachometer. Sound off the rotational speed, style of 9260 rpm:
7600 rpm
